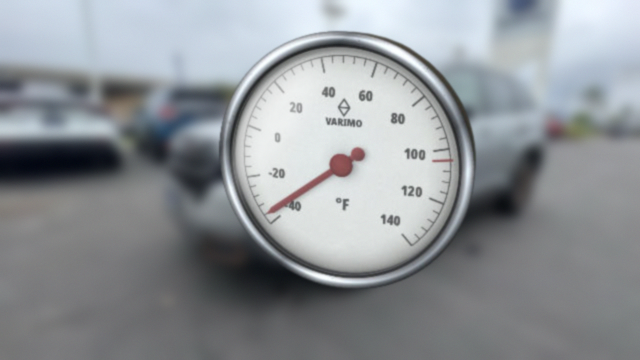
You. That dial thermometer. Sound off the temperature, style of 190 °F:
-36 °F
